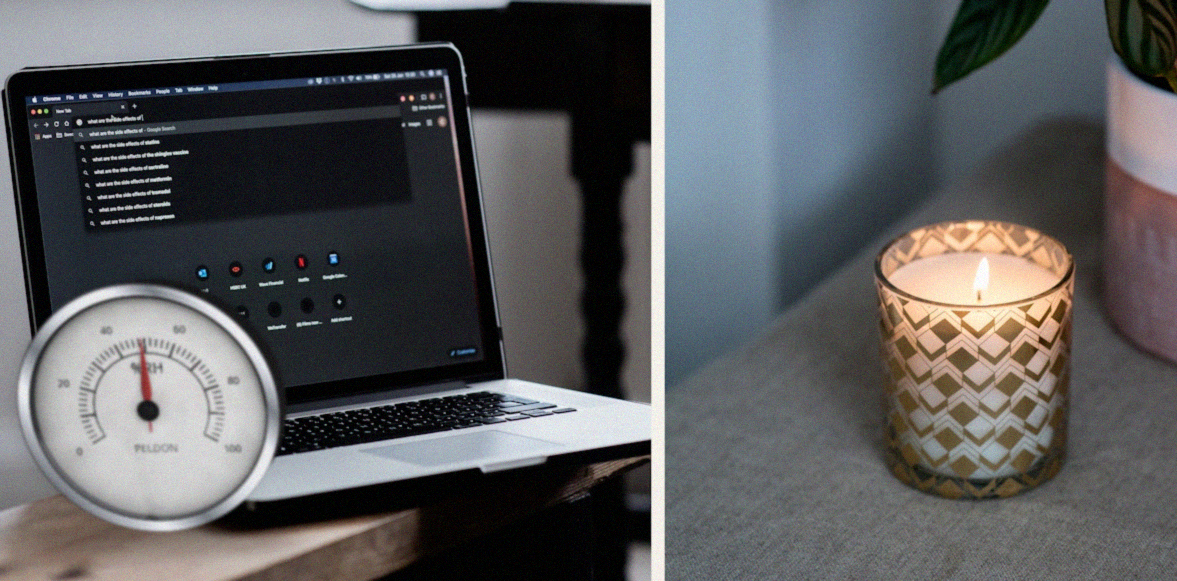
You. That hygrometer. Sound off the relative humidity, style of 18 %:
50 %
